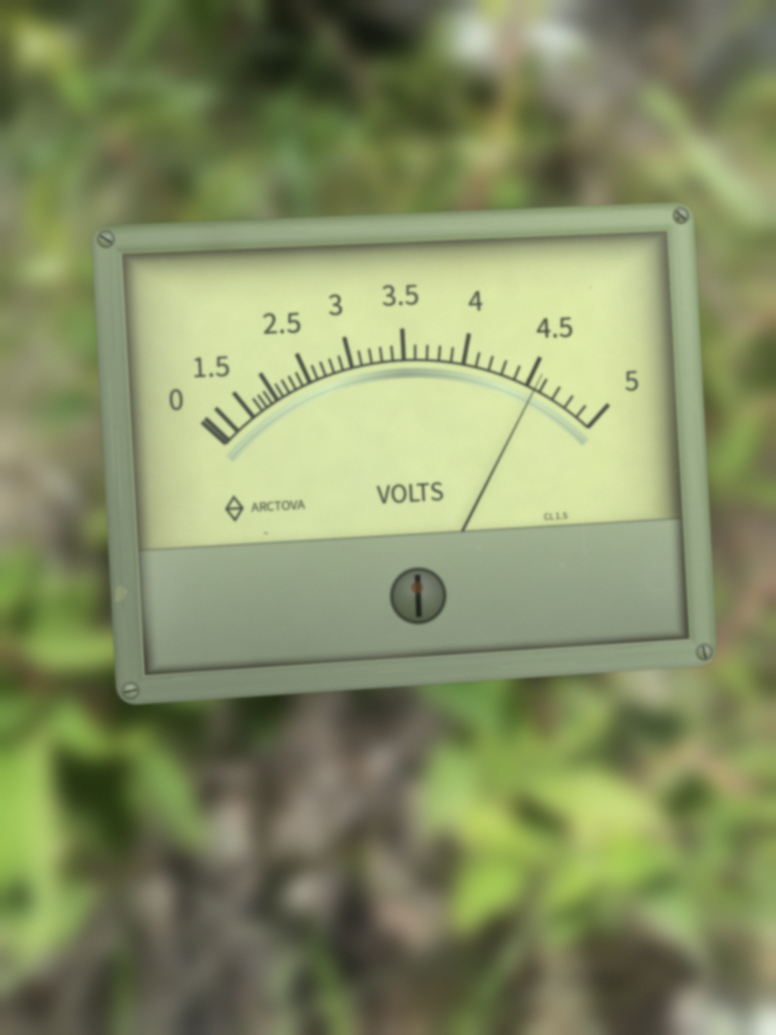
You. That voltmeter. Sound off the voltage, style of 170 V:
4.55 V
